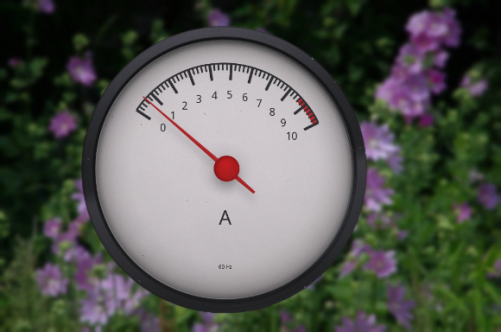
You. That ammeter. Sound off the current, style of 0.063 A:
0.6 A
